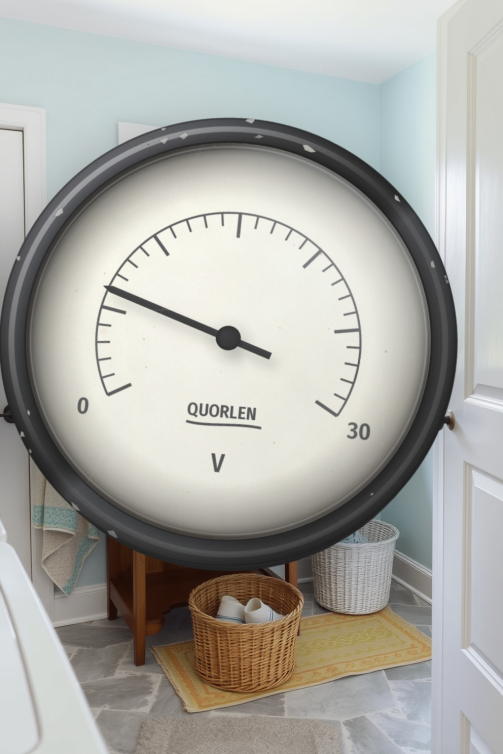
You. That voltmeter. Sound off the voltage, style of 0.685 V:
6 V
